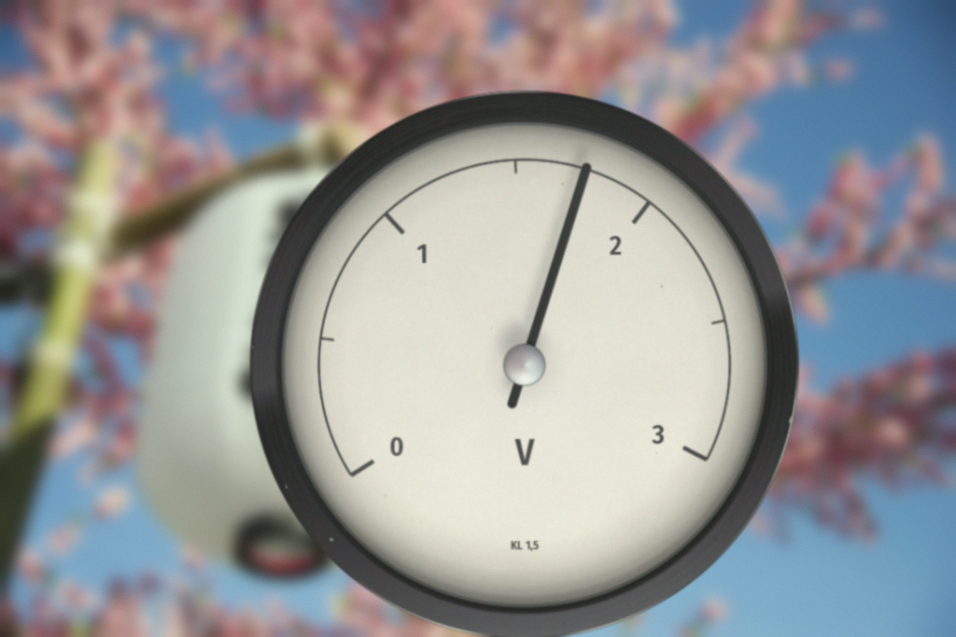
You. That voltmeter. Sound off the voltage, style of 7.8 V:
1.75 V
